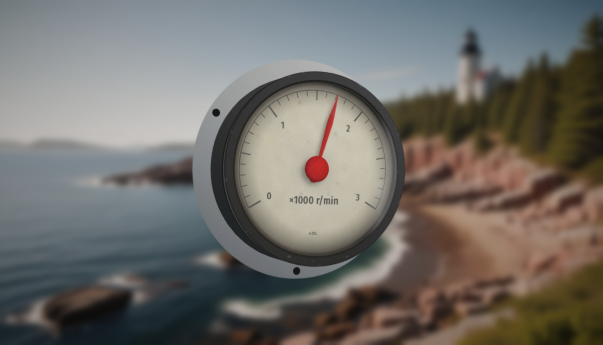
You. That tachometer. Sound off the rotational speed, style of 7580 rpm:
1700 rpm
